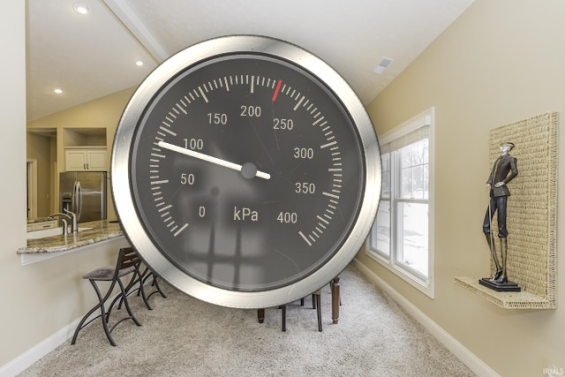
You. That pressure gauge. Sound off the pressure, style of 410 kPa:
85 kPa
